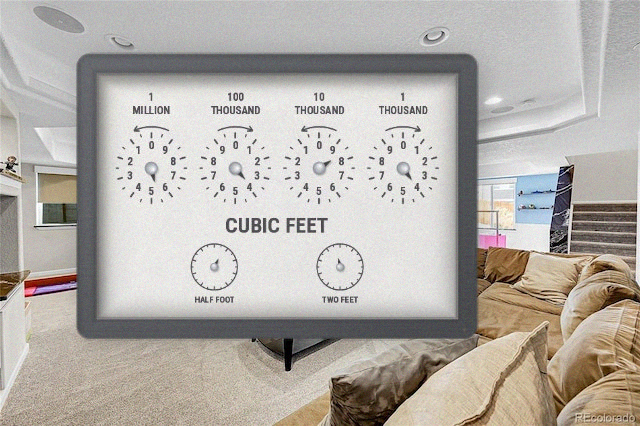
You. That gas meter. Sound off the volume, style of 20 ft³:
538400 ft³
